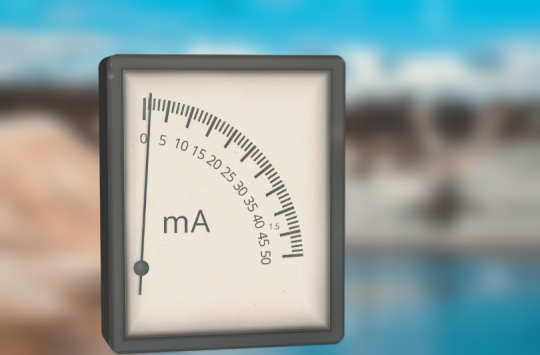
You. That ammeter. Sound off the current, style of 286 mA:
1 mA
